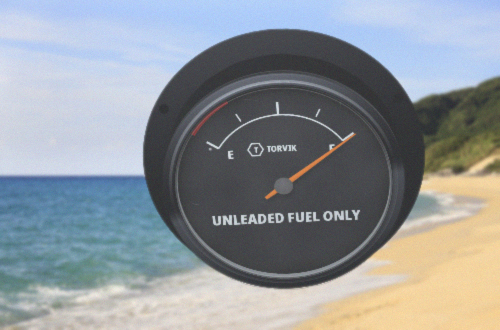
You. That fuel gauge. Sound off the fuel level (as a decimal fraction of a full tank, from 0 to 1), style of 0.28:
1
